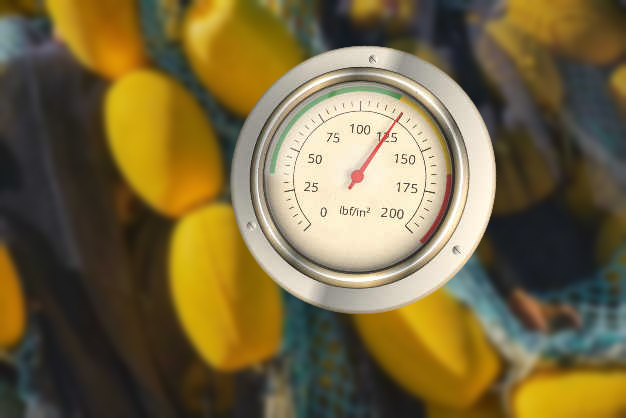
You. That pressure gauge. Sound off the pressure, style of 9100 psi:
125 psi
